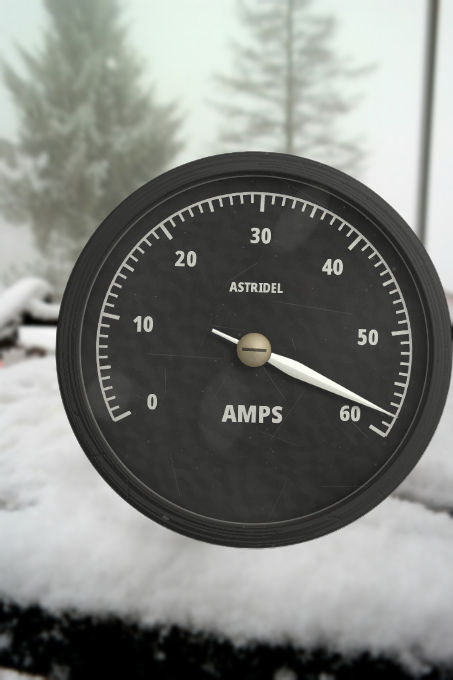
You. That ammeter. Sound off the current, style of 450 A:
58 A
